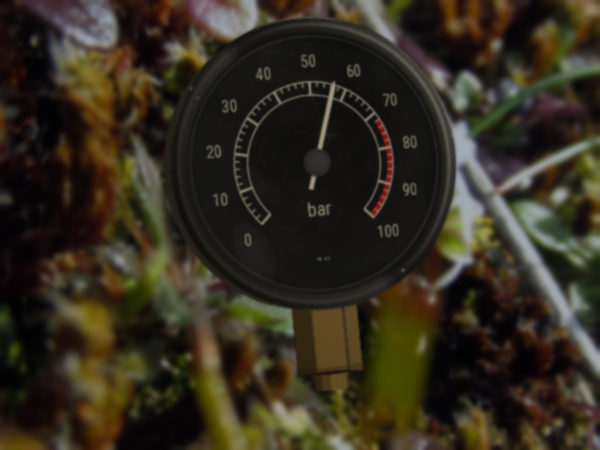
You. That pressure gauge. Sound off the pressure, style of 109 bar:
56 bar
